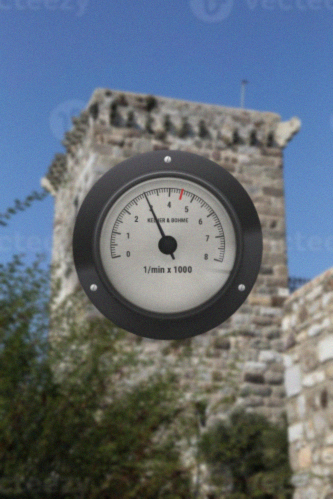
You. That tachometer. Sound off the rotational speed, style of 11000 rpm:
3000 rpm
